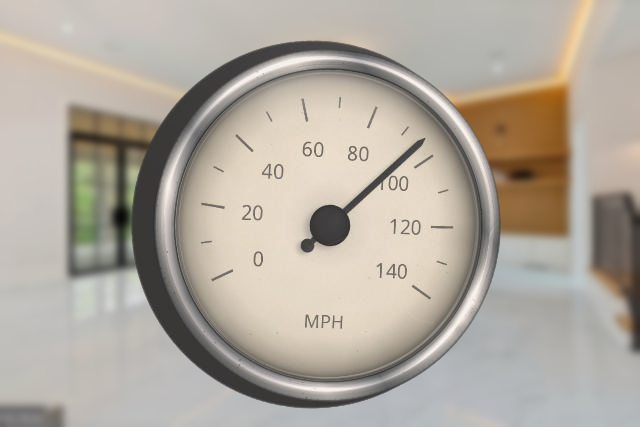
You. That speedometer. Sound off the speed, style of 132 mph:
95 mph
